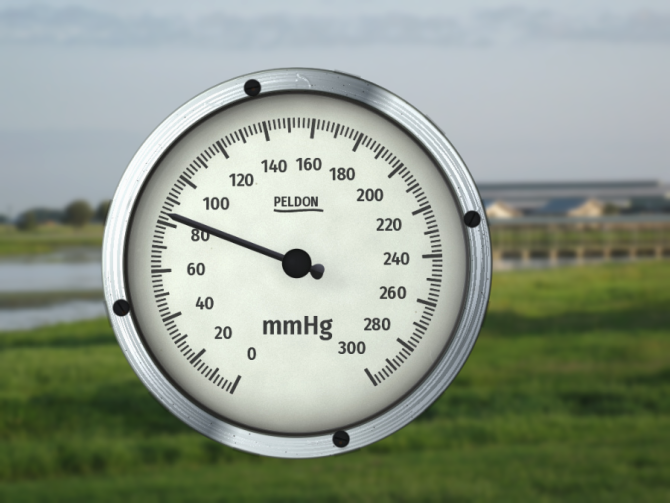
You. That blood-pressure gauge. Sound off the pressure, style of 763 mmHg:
84 mmHg
